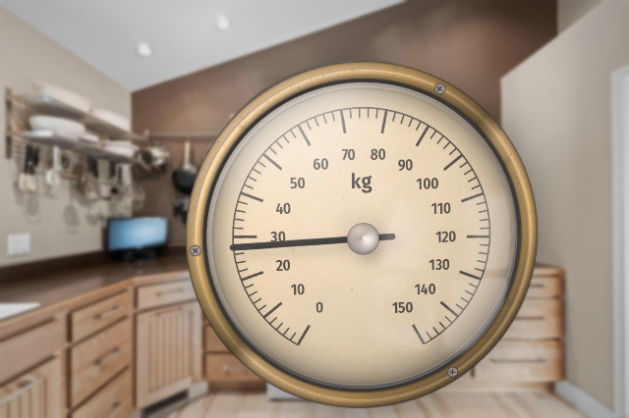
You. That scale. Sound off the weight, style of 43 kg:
28 kg
